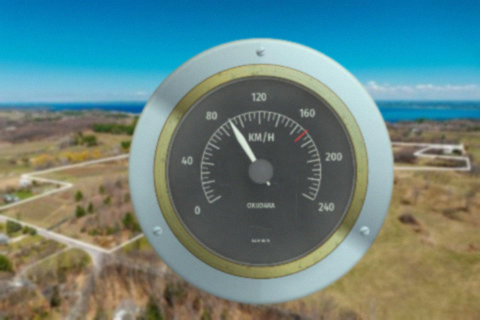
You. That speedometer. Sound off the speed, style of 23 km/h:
90 km/h
